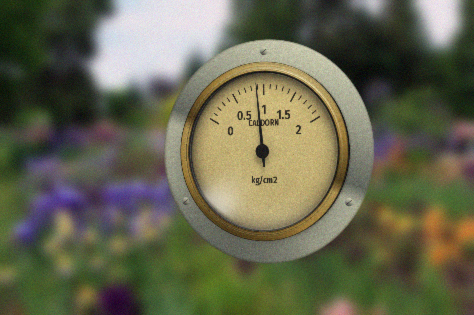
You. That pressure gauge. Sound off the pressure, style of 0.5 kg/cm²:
0.9 kg/cm²
